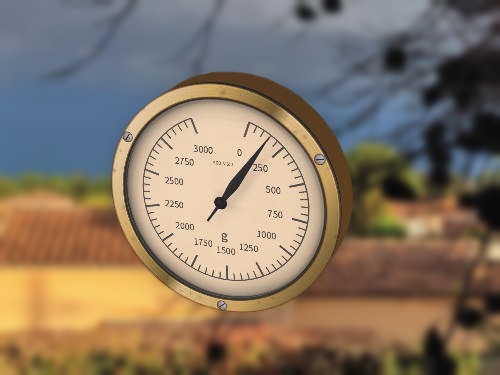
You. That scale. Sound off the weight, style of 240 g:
150 g
